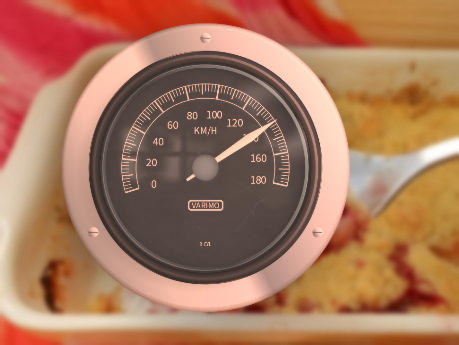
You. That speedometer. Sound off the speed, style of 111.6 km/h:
140 km/h
